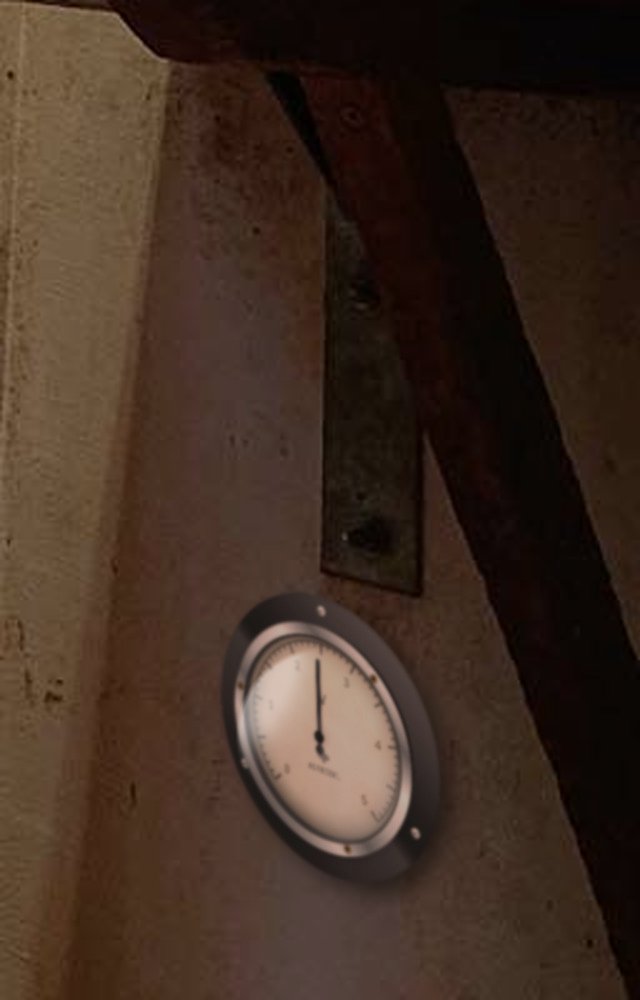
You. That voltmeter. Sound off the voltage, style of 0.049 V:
2.5 V
